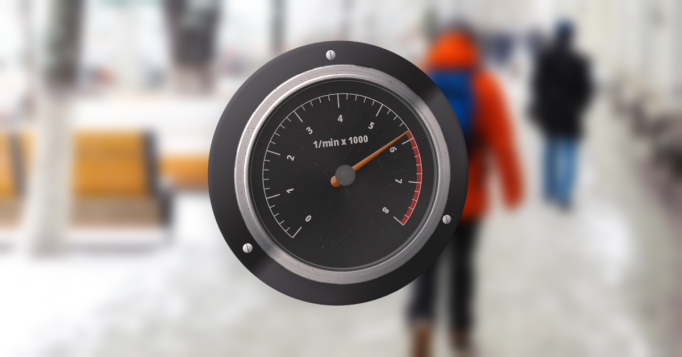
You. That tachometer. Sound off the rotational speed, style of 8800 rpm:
5800 rpm
